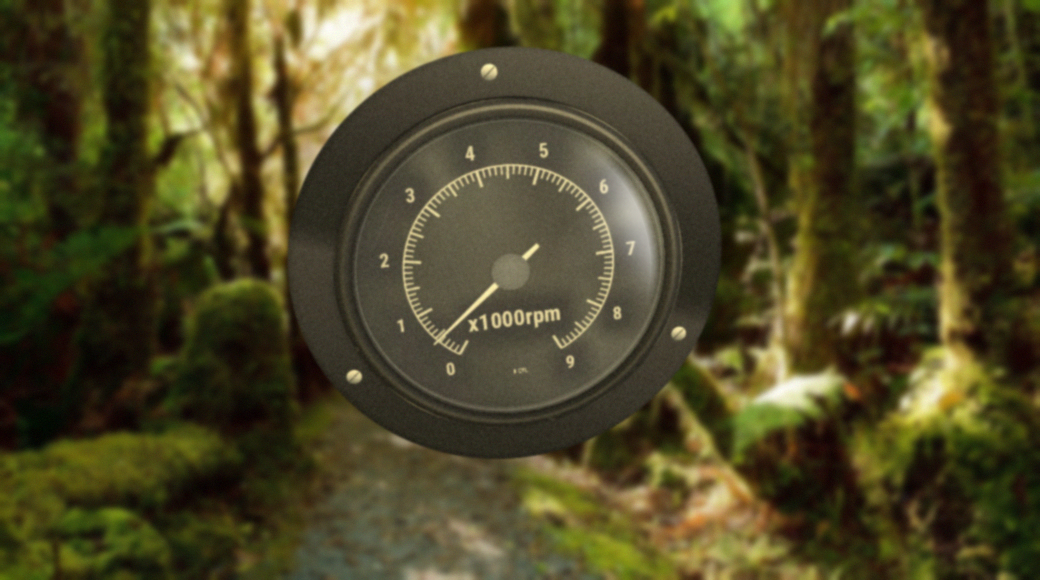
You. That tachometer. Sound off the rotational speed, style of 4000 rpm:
500 rpm
